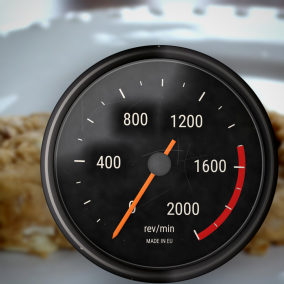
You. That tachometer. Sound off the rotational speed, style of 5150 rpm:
0 rpm
